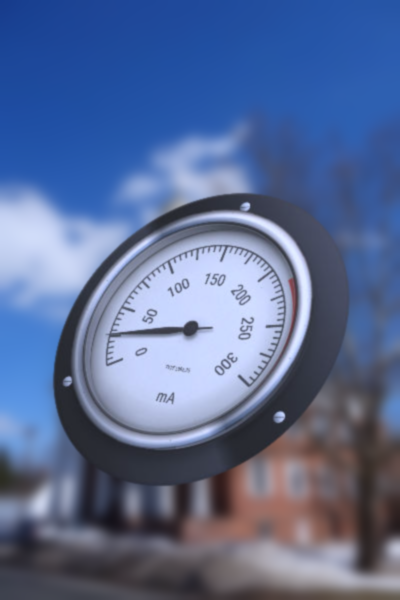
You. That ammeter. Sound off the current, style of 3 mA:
25 mA
